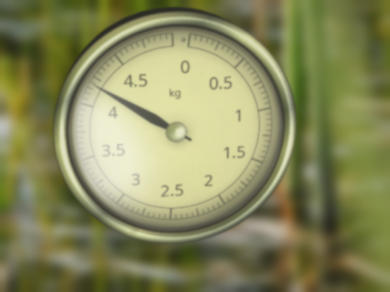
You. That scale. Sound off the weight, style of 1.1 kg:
4.2 kg
